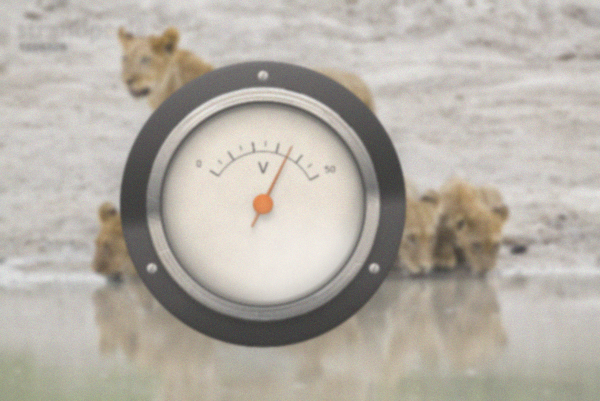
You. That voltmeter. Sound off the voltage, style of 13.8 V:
35 V
